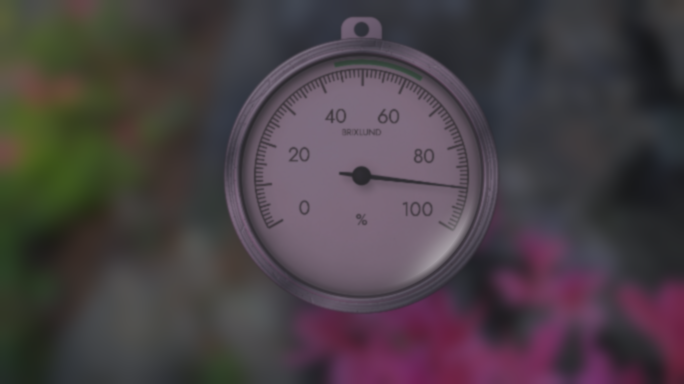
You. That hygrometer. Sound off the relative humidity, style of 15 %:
90 %
